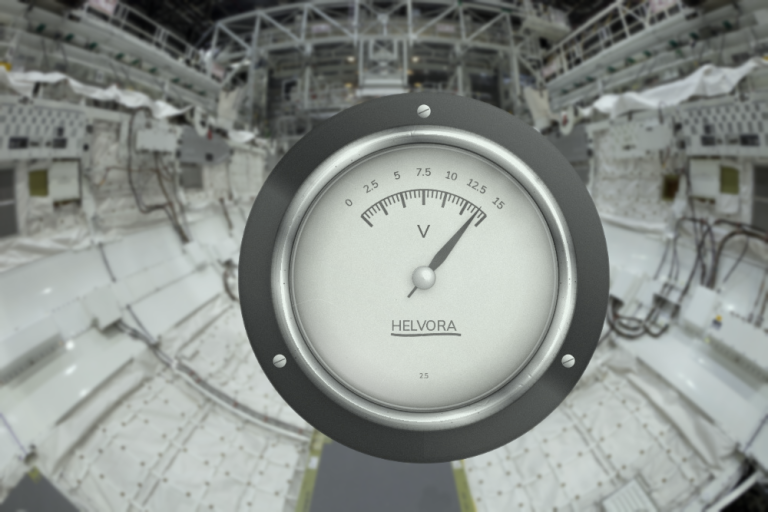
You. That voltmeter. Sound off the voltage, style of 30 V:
14 V
